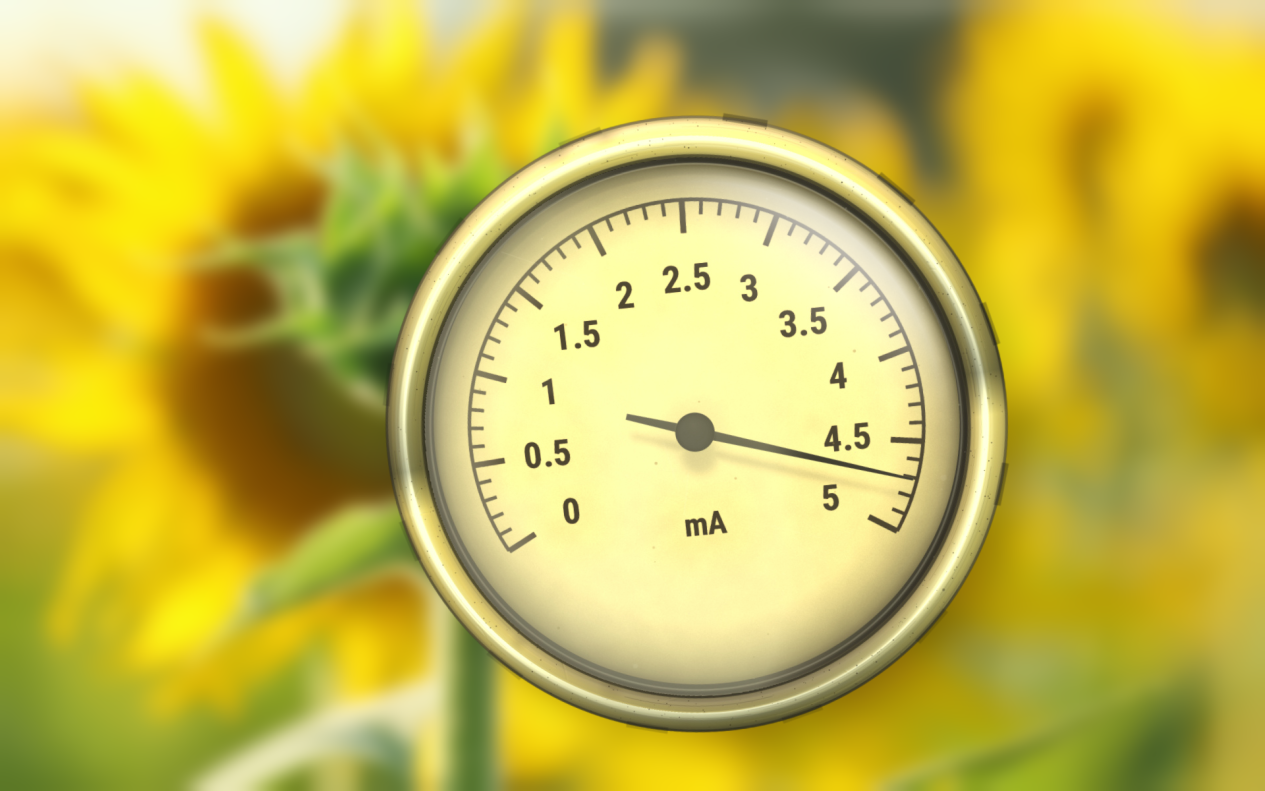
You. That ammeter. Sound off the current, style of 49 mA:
4.7 mA
